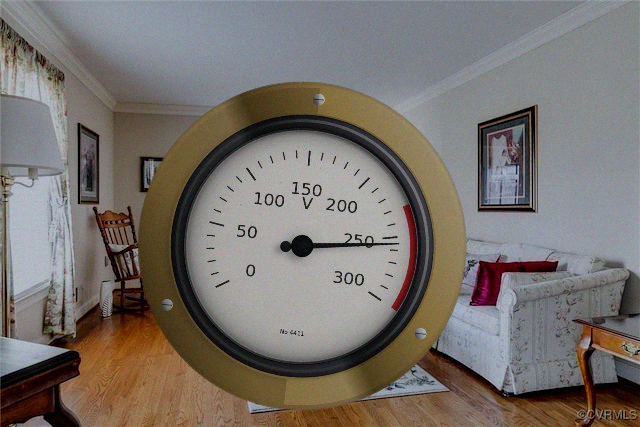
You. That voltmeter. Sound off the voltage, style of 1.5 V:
255 V
